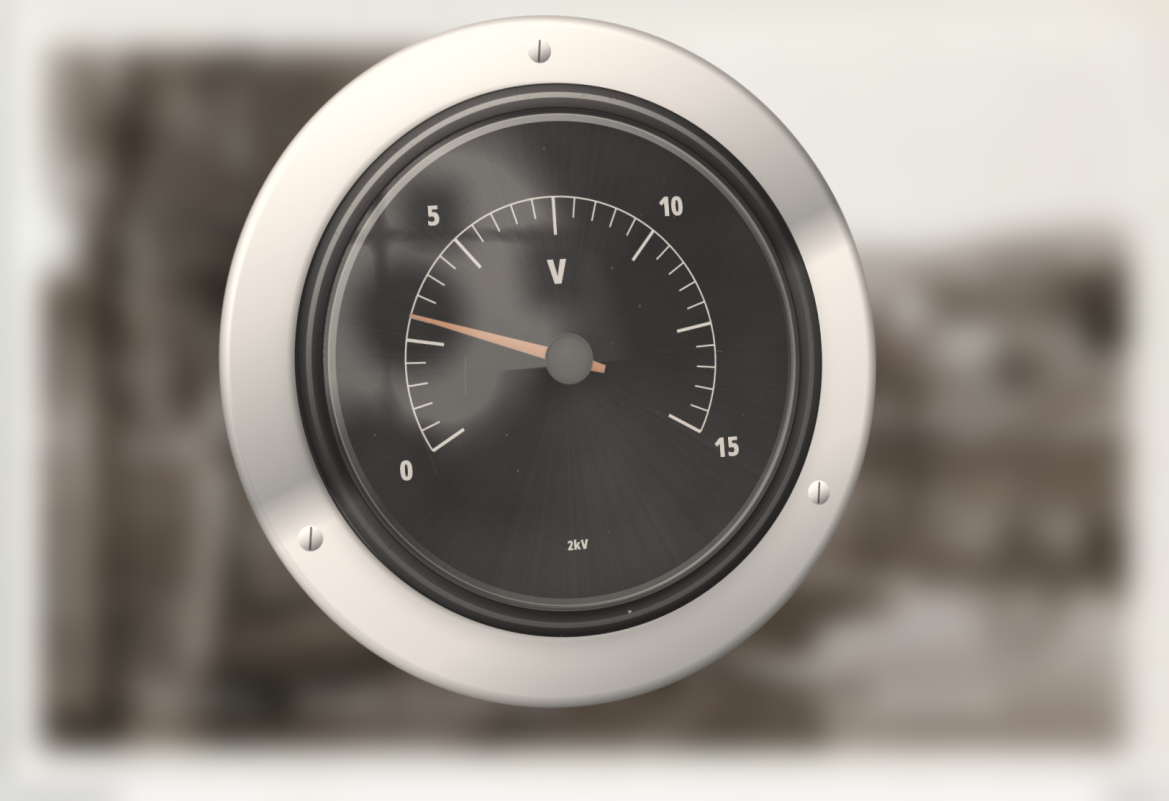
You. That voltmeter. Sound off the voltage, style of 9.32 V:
3 V
